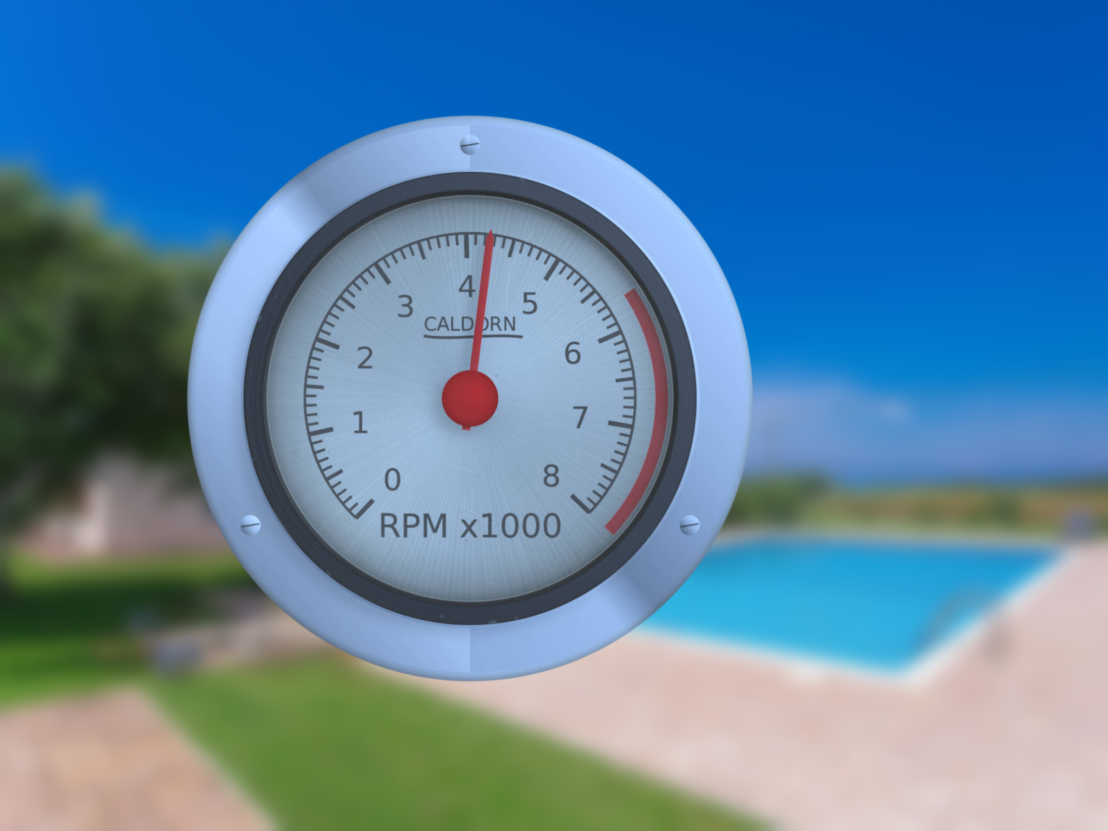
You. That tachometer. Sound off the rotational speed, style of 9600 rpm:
4250 rpm
